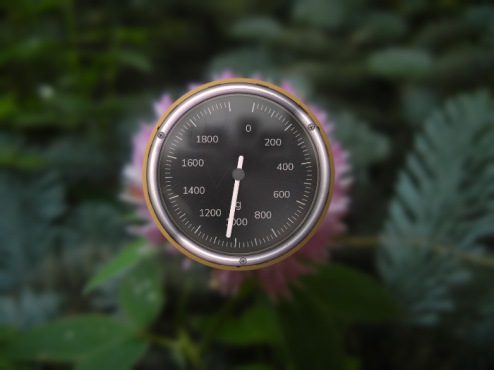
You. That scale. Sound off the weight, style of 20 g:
1040 g
